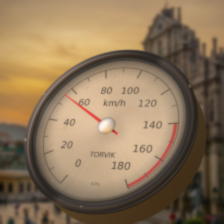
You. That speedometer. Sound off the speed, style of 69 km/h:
55 km/h
